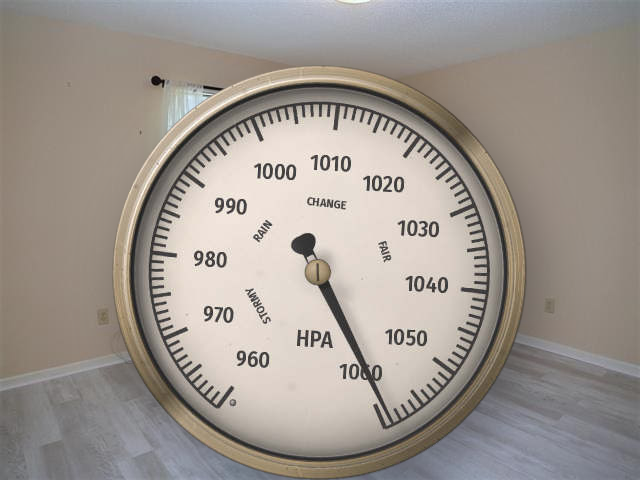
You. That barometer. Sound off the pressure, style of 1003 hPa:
1059 hPa
